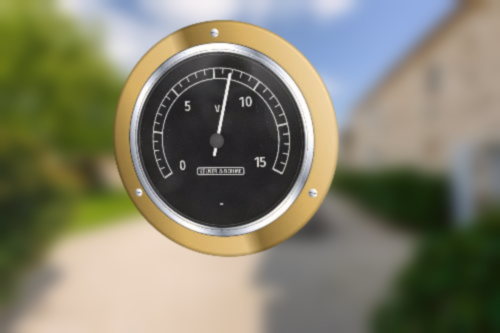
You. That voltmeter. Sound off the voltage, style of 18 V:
8.5 V
